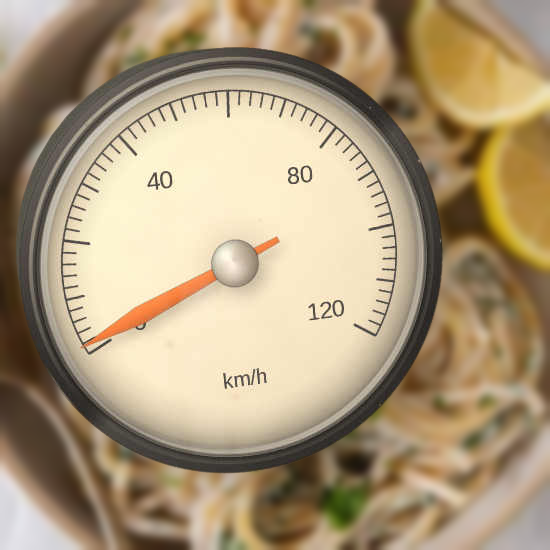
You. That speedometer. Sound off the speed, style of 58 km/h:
2 km/h
